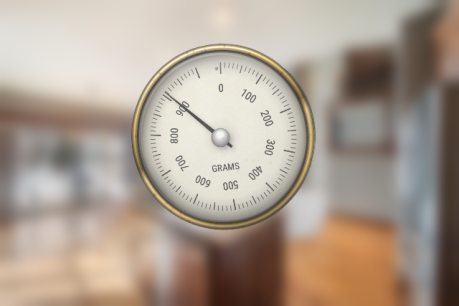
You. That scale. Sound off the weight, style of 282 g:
910 g
